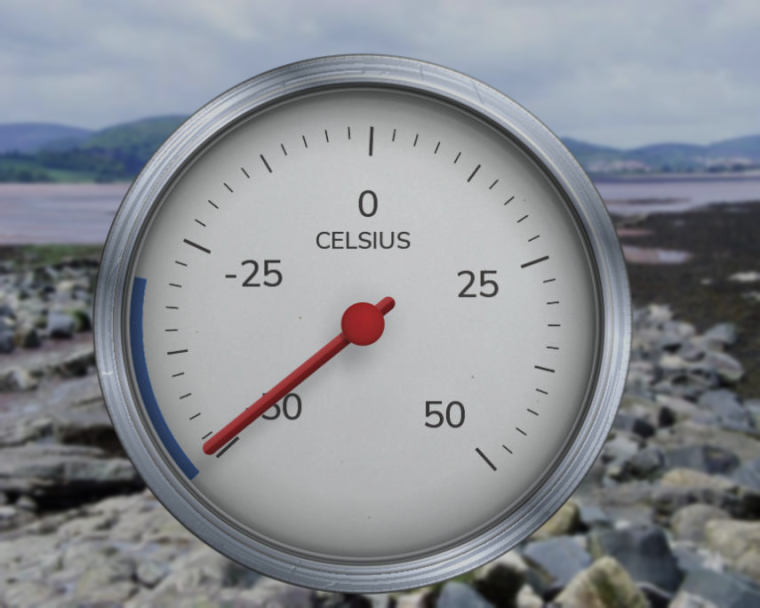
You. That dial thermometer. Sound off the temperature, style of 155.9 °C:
-48.75 °C
